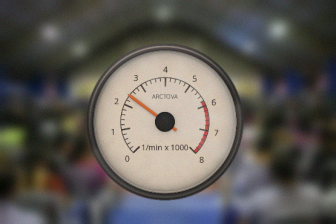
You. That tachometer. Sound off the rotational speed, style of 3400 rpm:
2400 rpm
